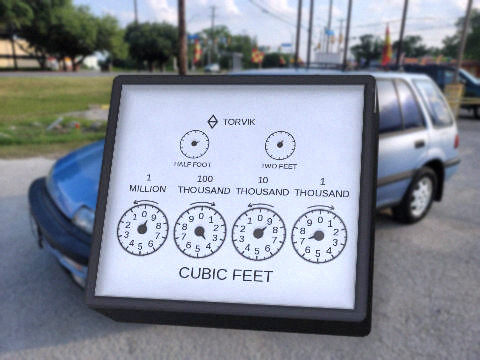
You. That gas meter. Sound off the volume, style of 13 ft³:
938700 ft³
